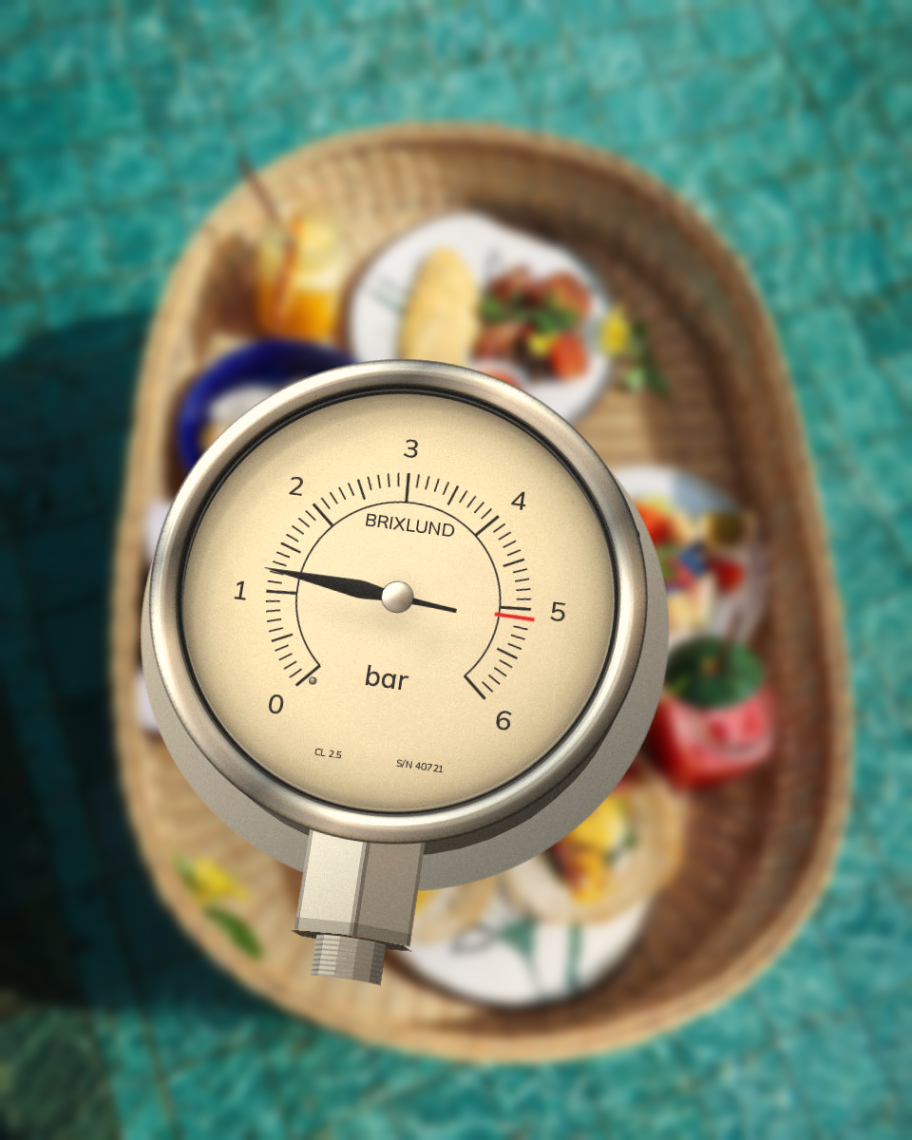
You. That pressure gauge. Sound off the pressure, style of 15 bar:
1.2 bar
